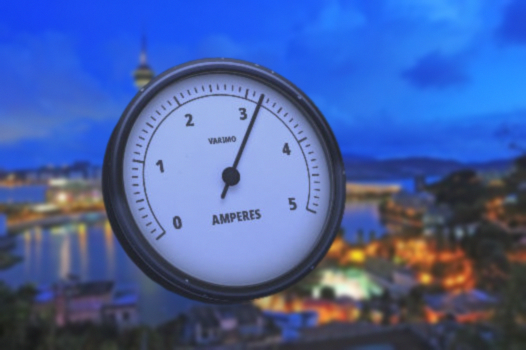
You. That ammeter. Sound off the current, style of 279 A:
3.2 A
